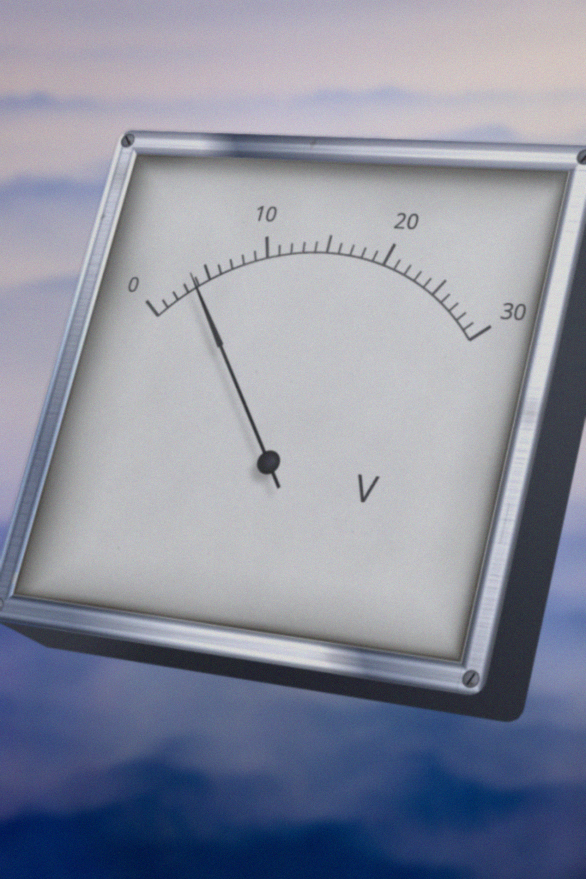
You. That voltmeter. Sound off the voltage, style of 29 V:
4 V
